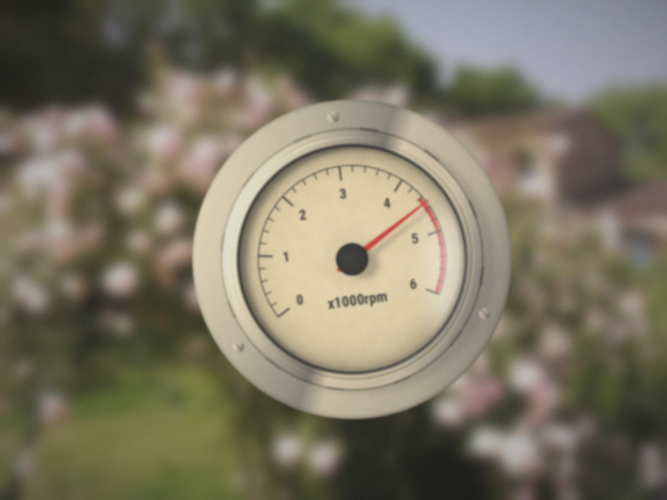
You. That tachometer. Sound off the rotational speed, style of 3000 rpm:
4500 rpm
